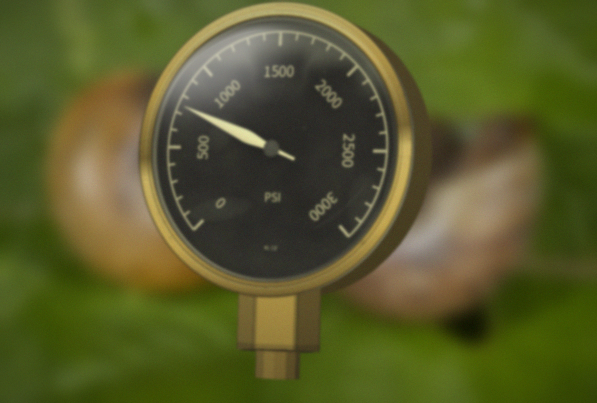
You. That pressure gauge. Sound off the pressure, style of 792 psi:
750 psi
